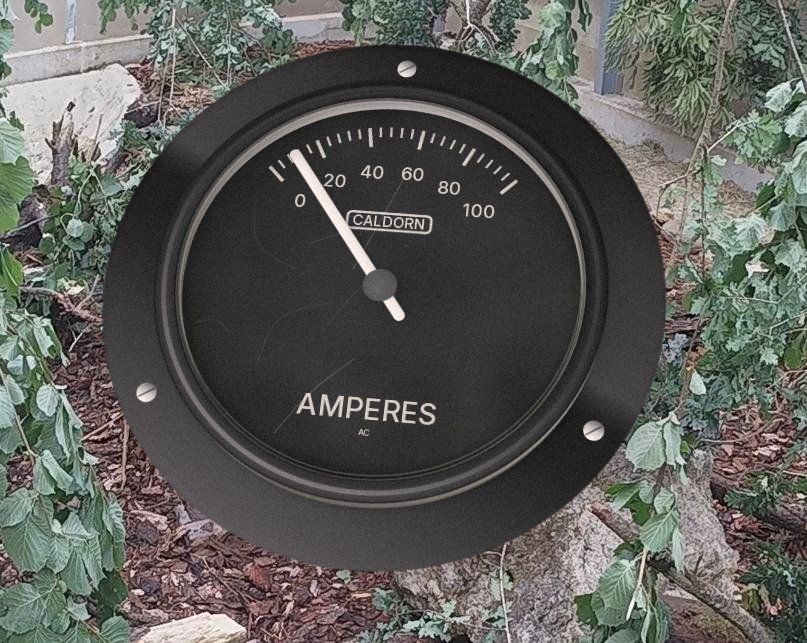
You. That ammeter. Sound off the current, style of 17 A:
10 A
